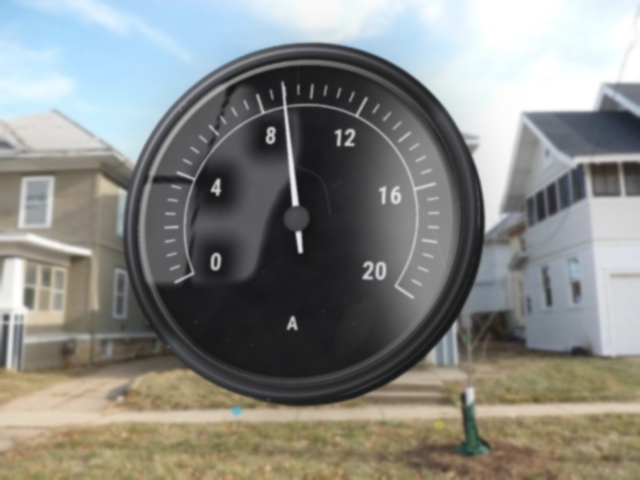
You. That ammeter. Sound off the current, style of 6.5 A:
9 A
